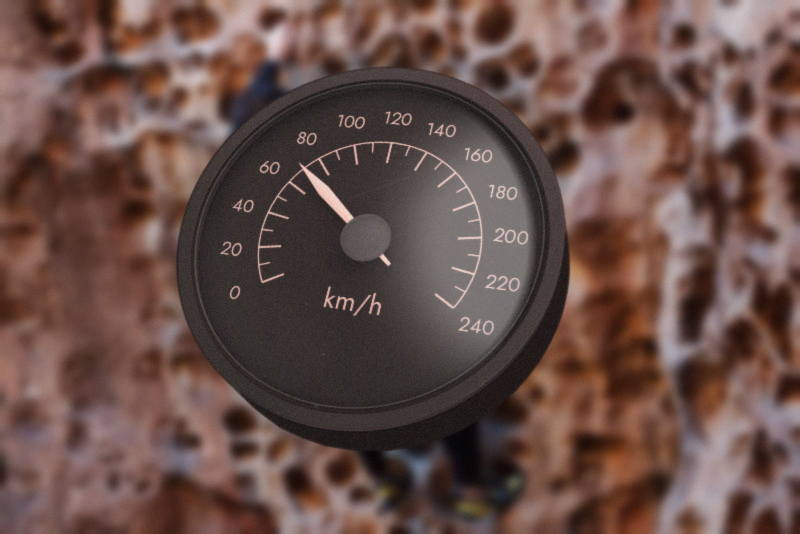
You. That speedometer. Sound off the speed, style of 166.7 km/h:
70 km/h
